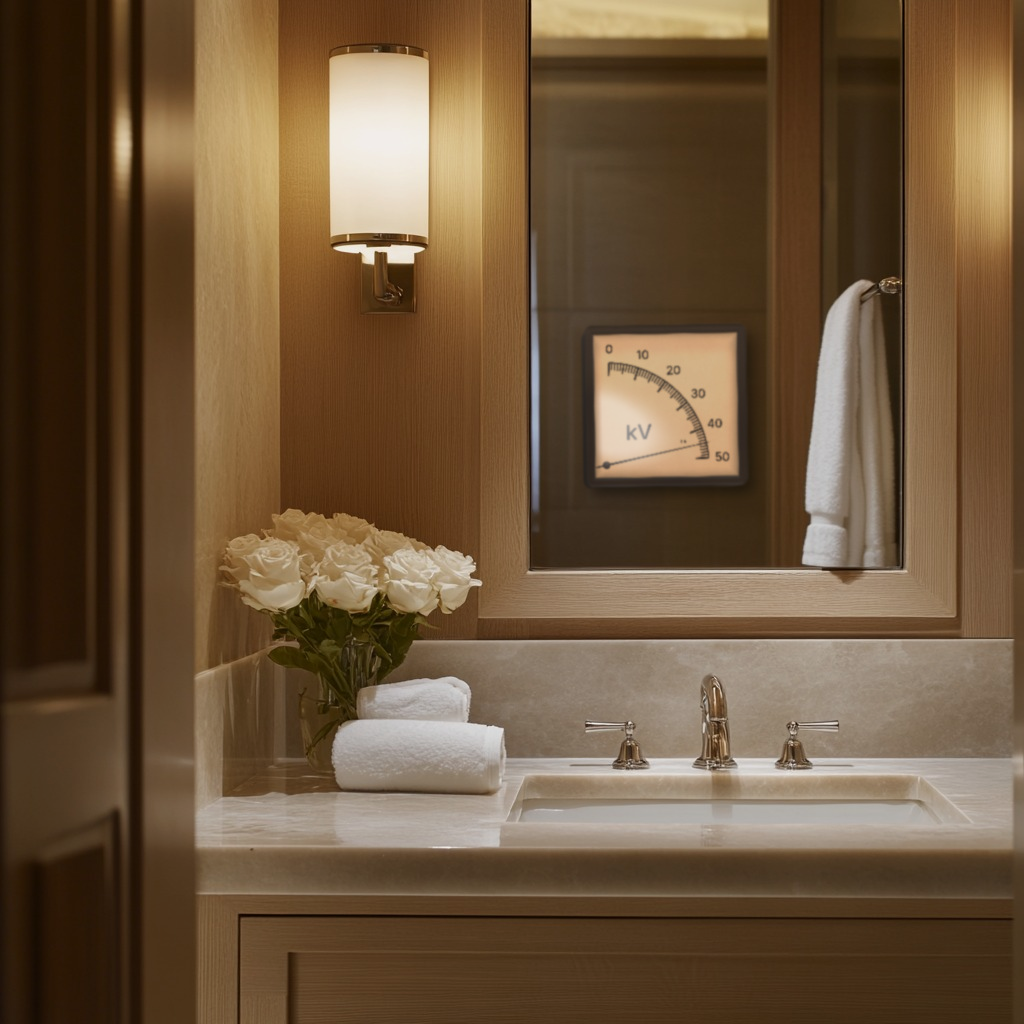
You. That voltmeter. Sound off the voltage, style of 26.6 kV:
45 kV
